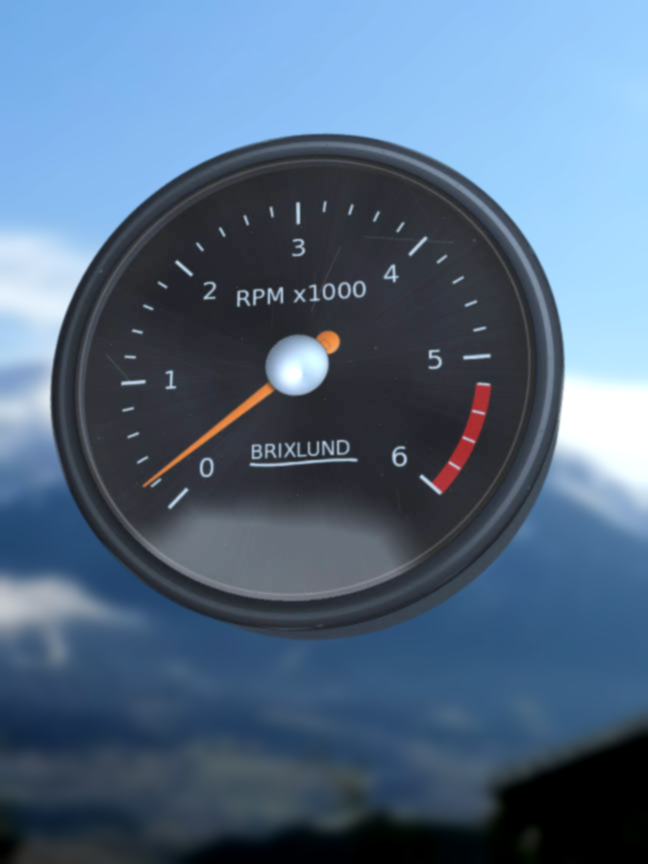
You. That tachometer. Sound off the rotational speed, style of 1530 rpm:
200 rpm
